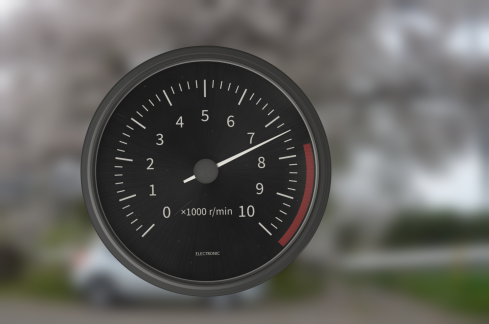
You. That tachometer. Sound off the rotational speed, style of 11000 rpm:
7400 rpm
